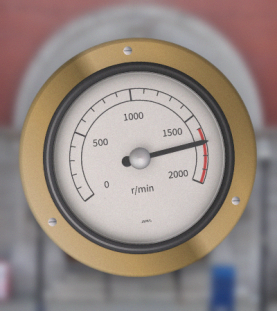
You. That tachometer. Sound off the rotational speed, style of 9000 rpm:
1700 rpm
